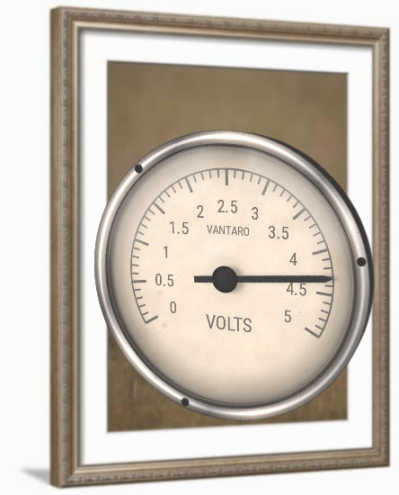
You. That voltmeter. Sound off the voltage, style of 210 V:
4.3 V
